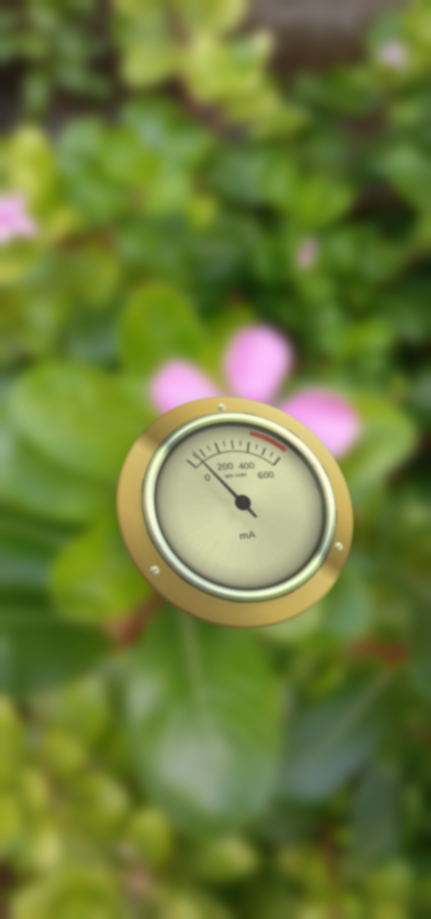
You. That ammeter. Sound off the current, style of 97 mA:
50 mA
